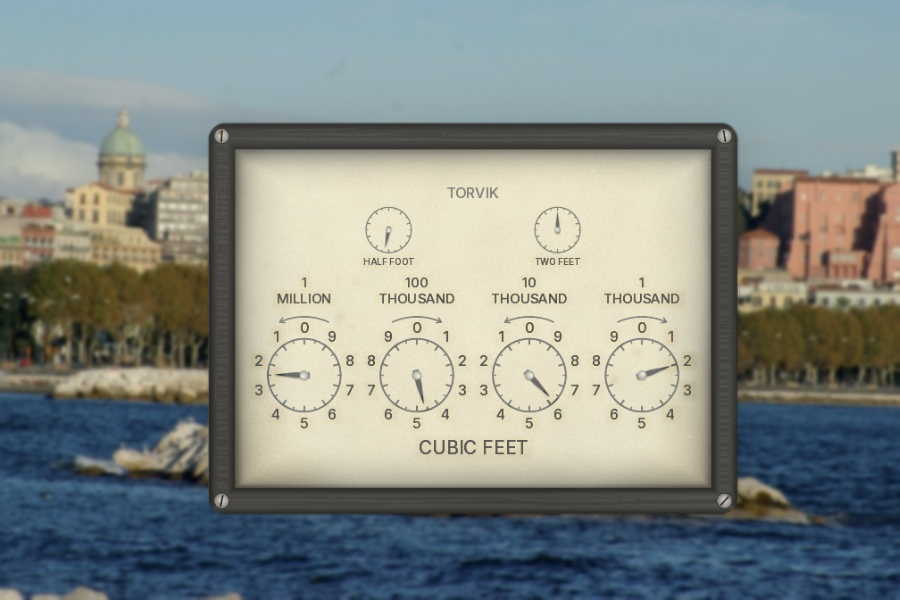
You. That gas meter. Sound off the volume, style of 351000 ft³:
246200 ft³
